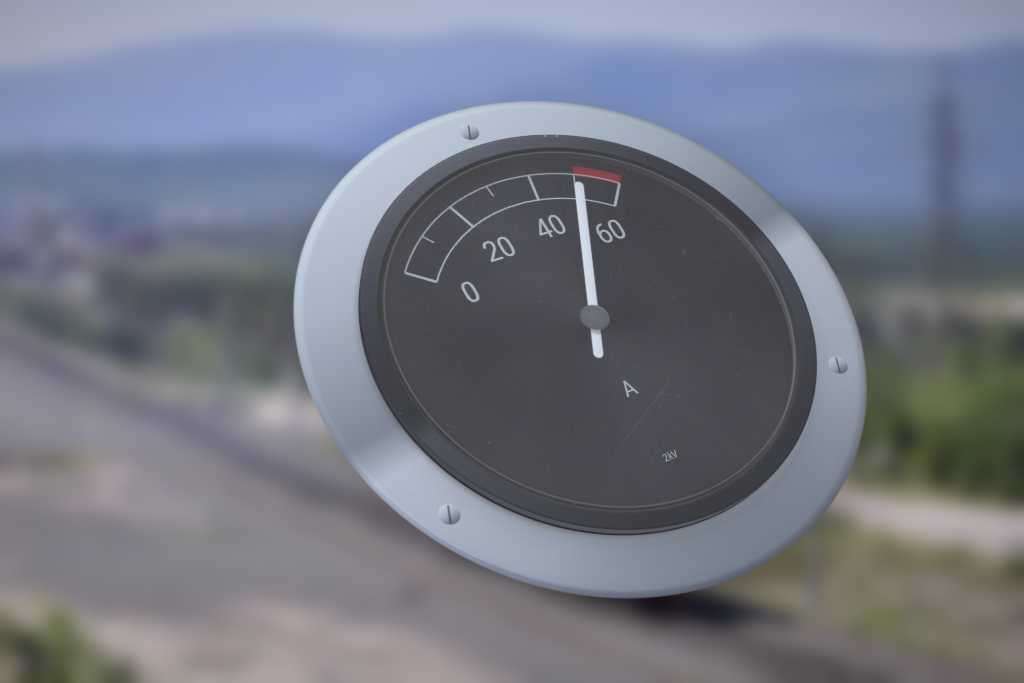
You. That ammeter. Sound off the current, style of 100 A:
50 A
